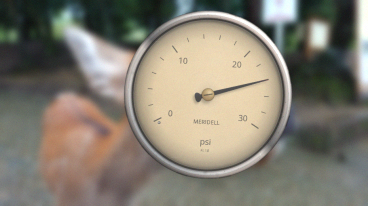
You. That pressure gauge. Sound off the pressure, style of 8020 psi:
24 psi
